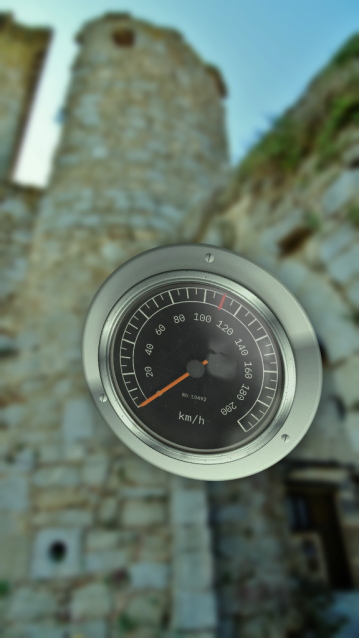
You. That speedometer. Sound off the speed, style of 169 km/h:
0 km/h
